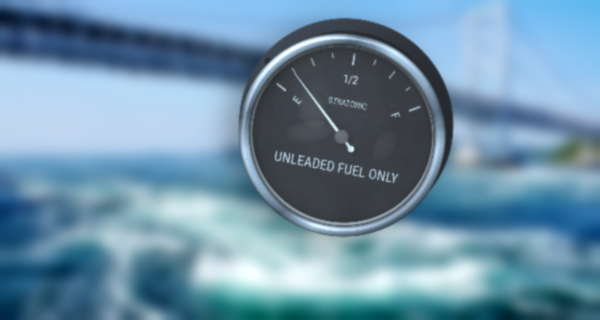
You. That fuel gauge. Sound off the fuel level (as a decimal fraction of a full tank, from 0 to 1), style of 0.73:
0.125
